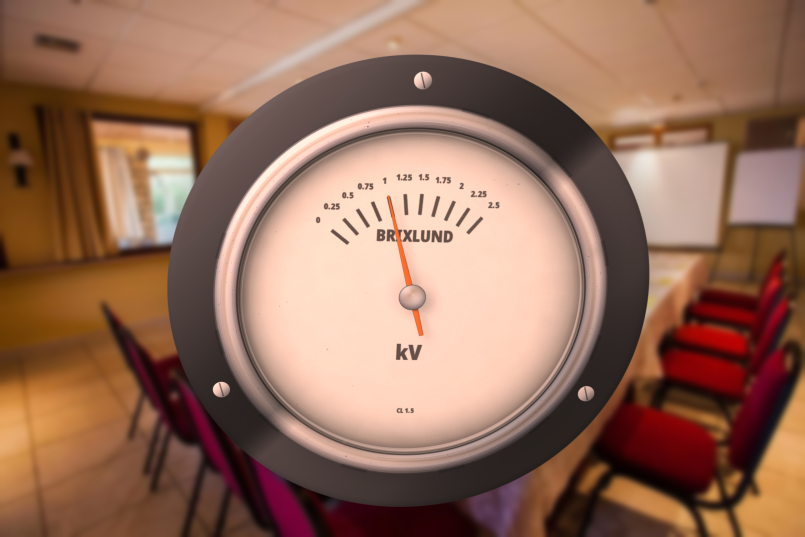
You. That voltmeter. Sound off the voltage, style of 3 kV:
1 kV
